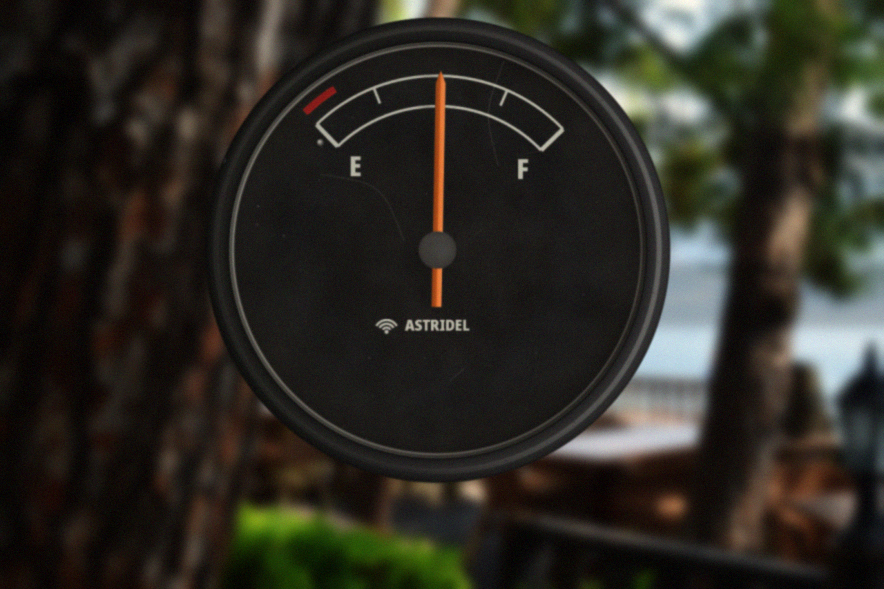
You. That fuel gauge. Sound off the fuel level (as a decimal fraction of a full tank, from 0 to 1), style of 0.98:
0.5
